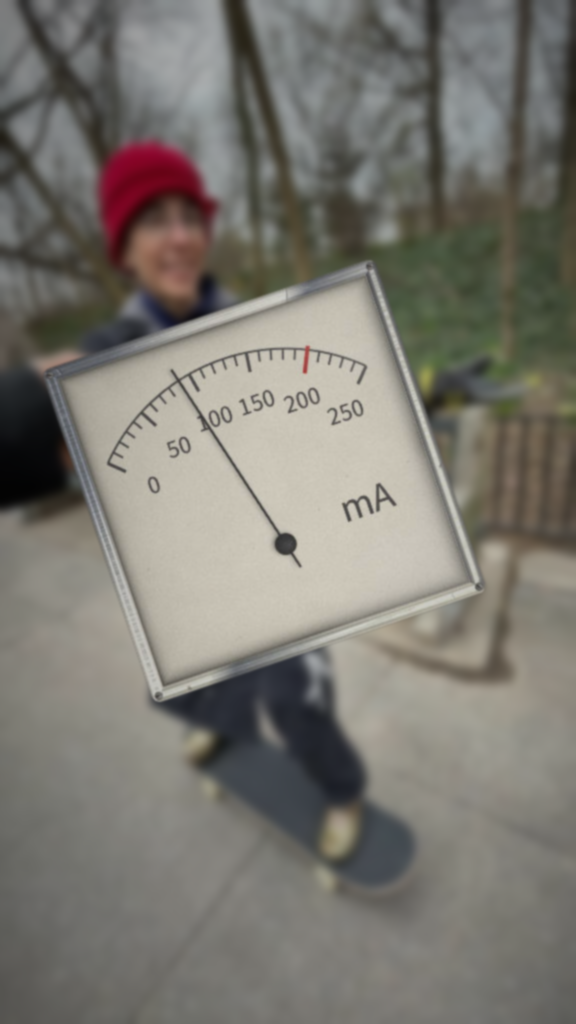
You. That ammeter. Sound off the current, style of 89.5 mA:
90 mA
